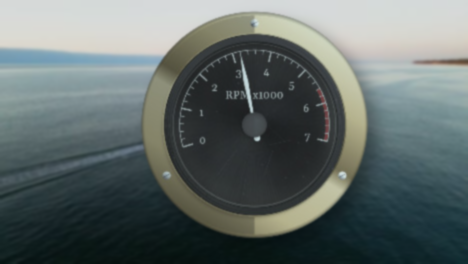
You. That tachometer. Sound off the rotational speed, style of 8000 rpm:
3200 rpm
